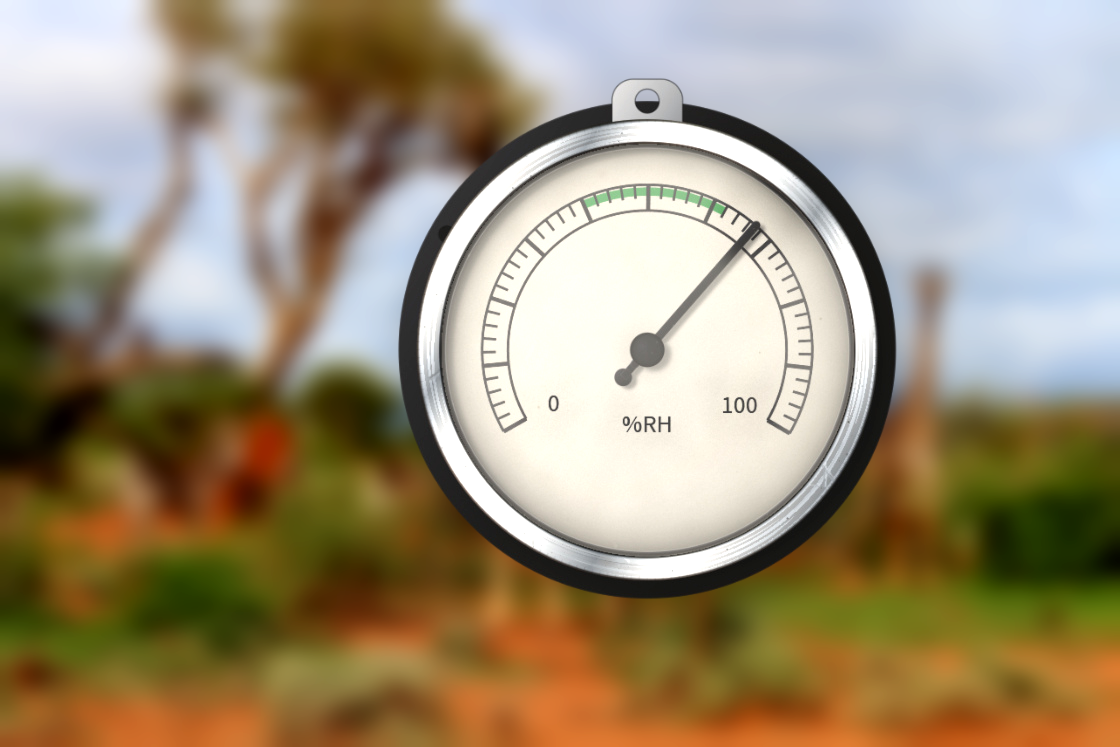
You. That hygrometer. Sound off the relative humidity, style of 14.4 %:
67 %
